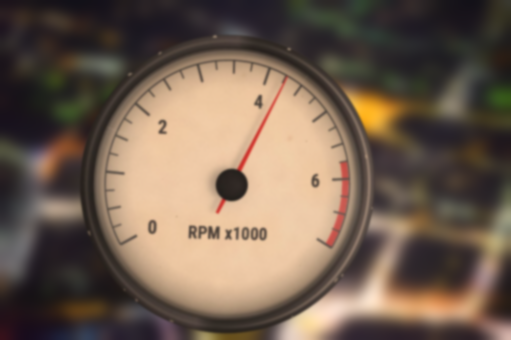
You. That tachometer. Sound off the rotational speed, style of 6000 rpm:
4250 rpm
